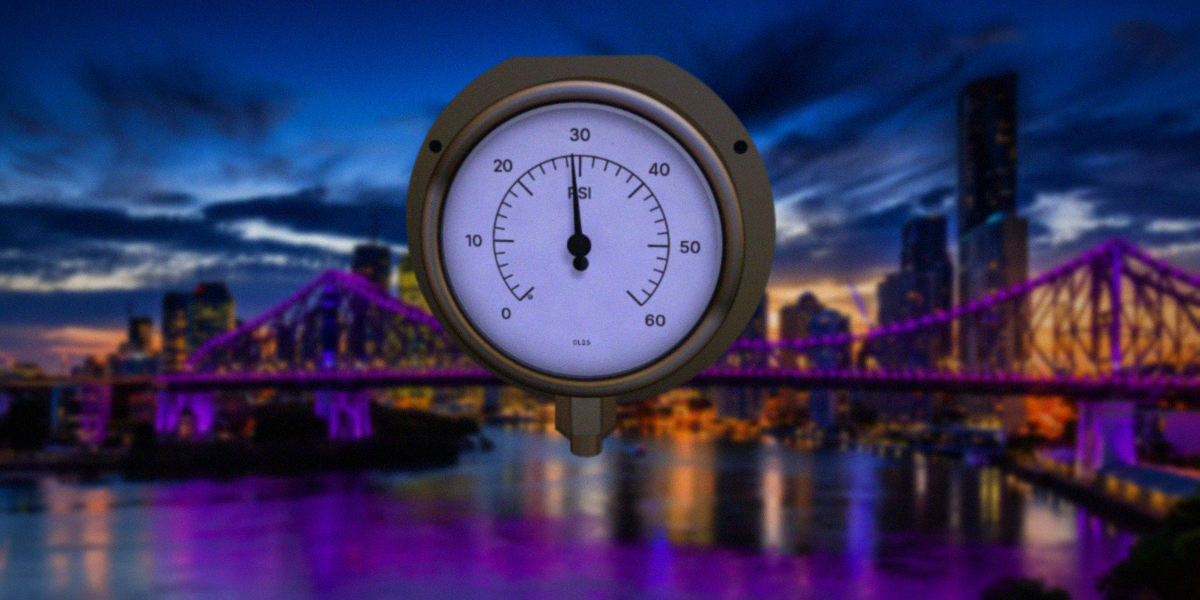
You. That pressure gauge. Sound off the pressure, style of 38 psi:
29 psi
